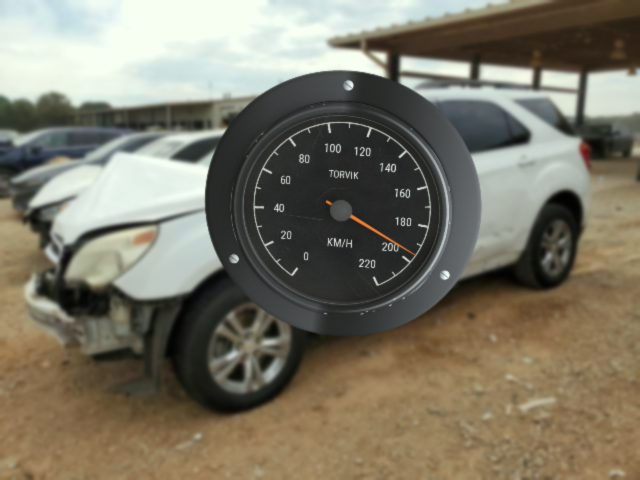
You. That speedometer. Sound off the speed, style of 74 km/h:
195 km/h
